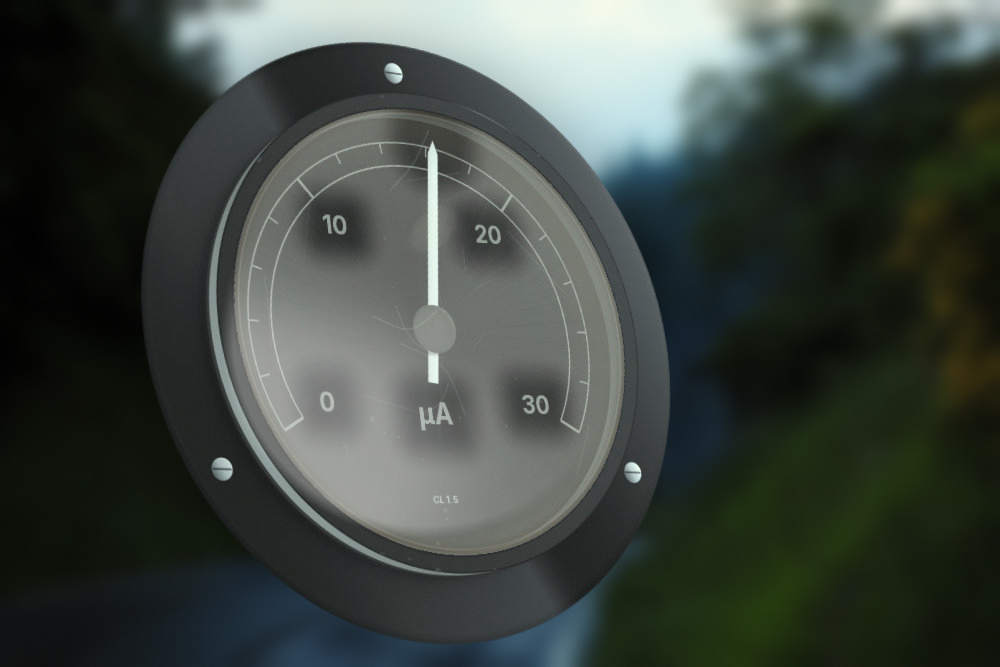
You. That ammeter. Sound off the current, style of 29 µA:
16 µA
